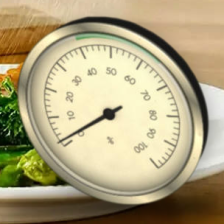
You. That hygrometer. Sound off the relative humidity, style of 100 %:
2 %
